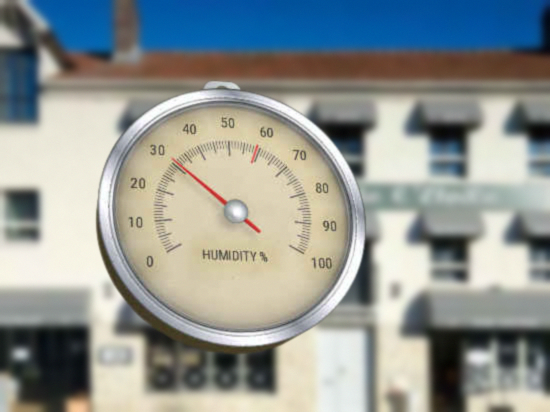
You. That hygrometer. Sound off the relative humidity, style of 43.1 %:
30 %
